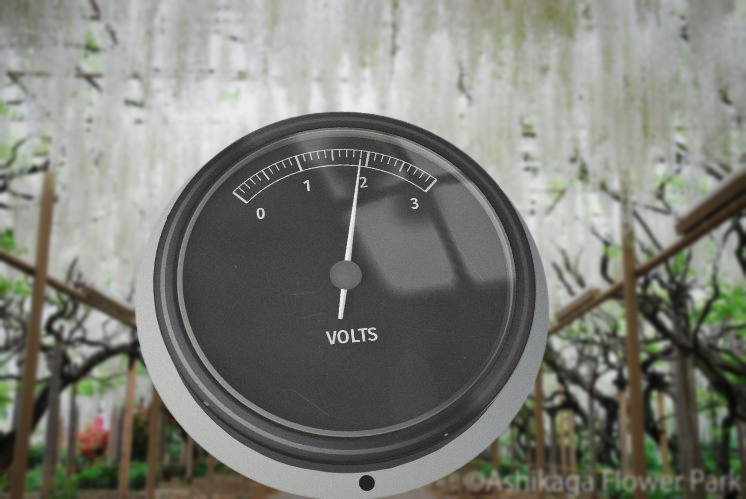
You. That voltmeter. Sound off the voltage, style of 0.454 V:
1.9 V
